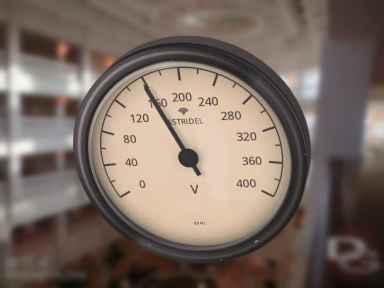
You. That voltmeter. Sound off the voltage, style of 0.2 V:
160 V
